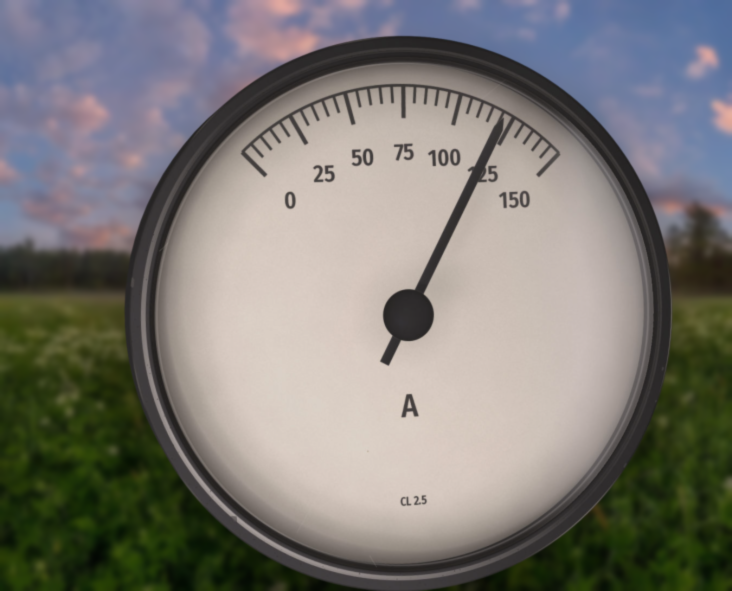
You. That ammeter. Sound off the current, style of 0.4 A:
120 A
